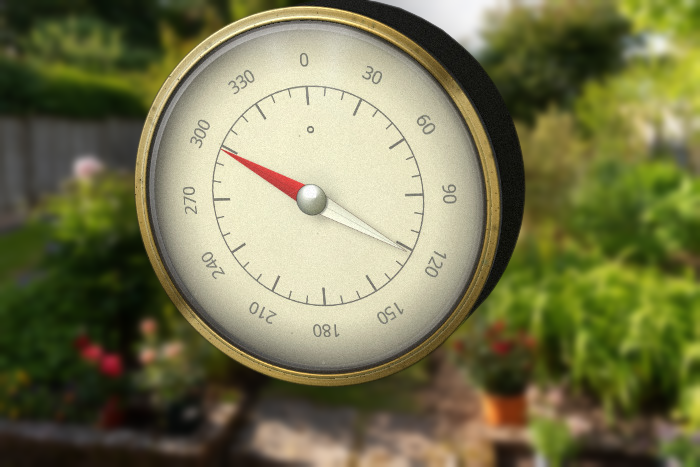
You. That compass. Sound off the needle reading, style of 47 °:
300 °
